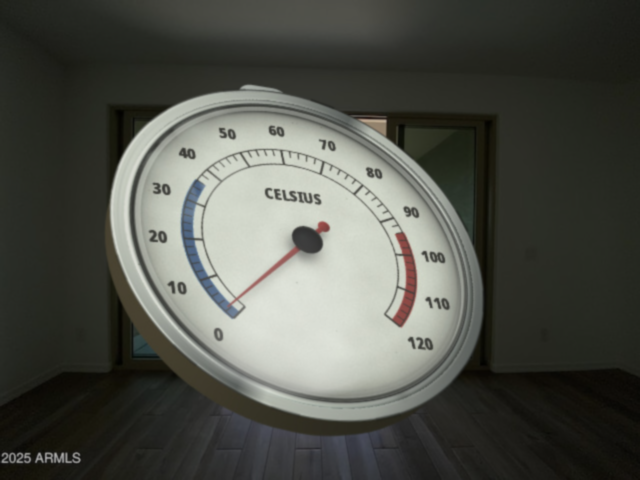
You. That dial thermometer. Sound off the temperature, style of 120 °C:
2 °C
